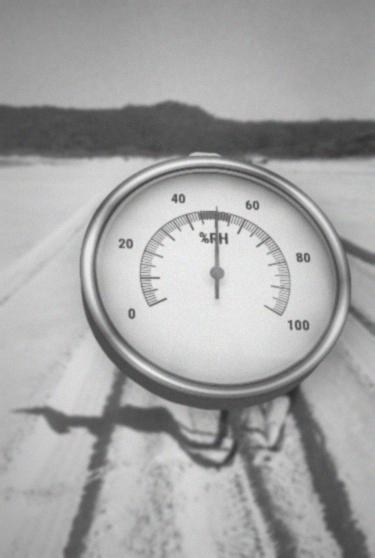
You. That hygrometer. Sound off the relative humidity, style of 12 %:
50 %
